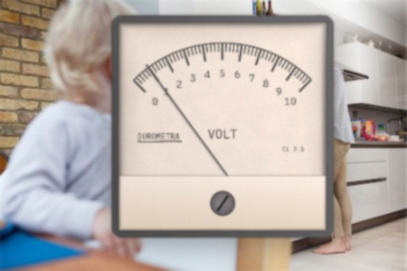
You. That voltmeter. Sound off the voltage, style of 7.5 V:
1 V
